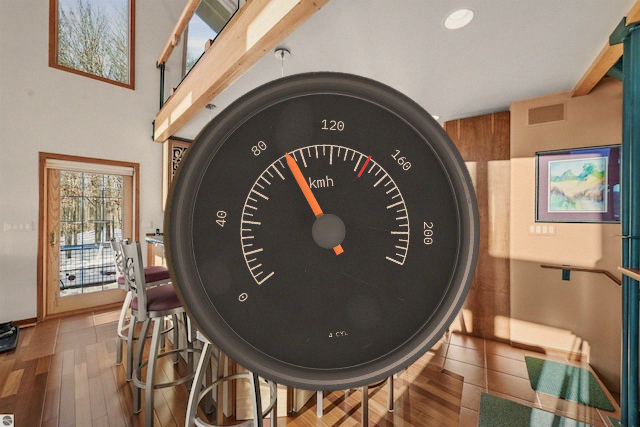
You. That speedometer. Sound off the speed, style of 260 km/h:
90 km/h
